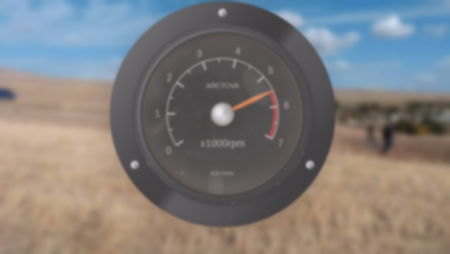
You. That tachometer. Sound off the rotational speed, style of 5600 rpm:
5500 rpm
